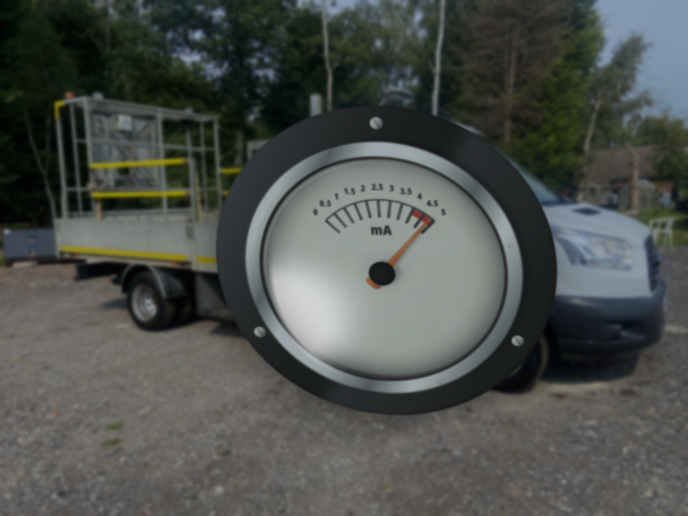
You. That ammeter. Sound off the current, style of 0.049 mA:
4.75 mA
